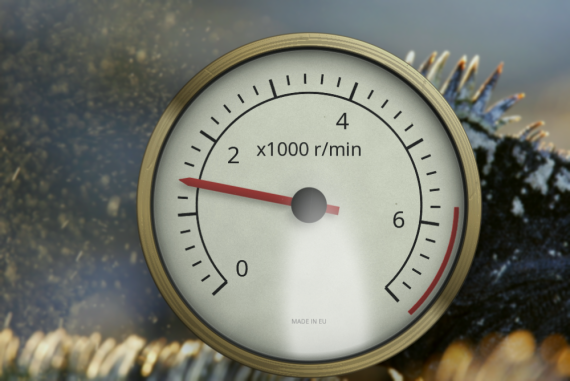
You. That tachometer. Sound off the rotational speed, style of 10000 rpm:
1400 rpm
